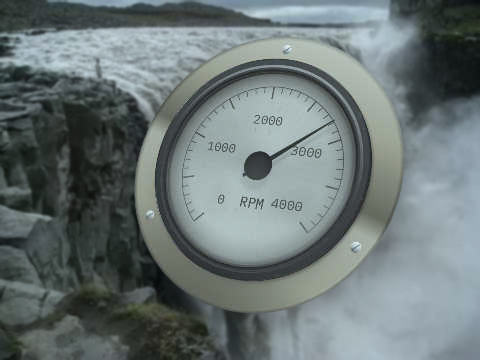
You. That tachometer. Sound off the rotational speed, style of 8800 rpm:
2800 rpm
